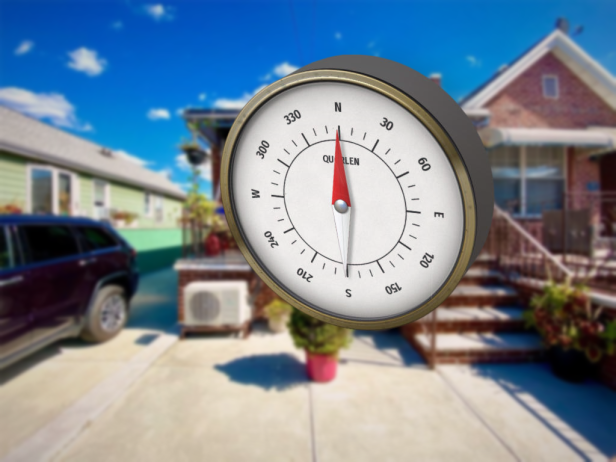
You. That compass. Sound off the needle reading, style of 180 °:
0 °
